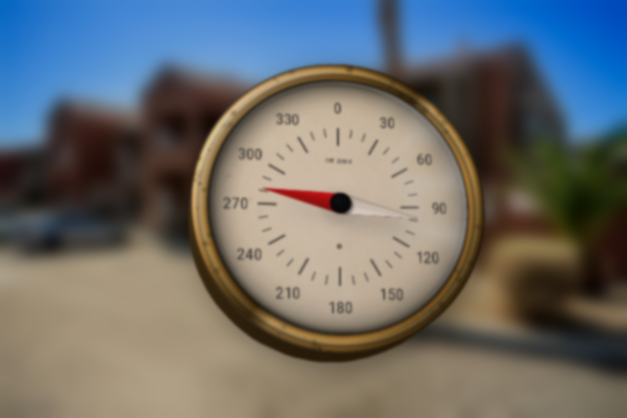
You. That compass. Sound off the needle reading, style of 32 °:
280 °
